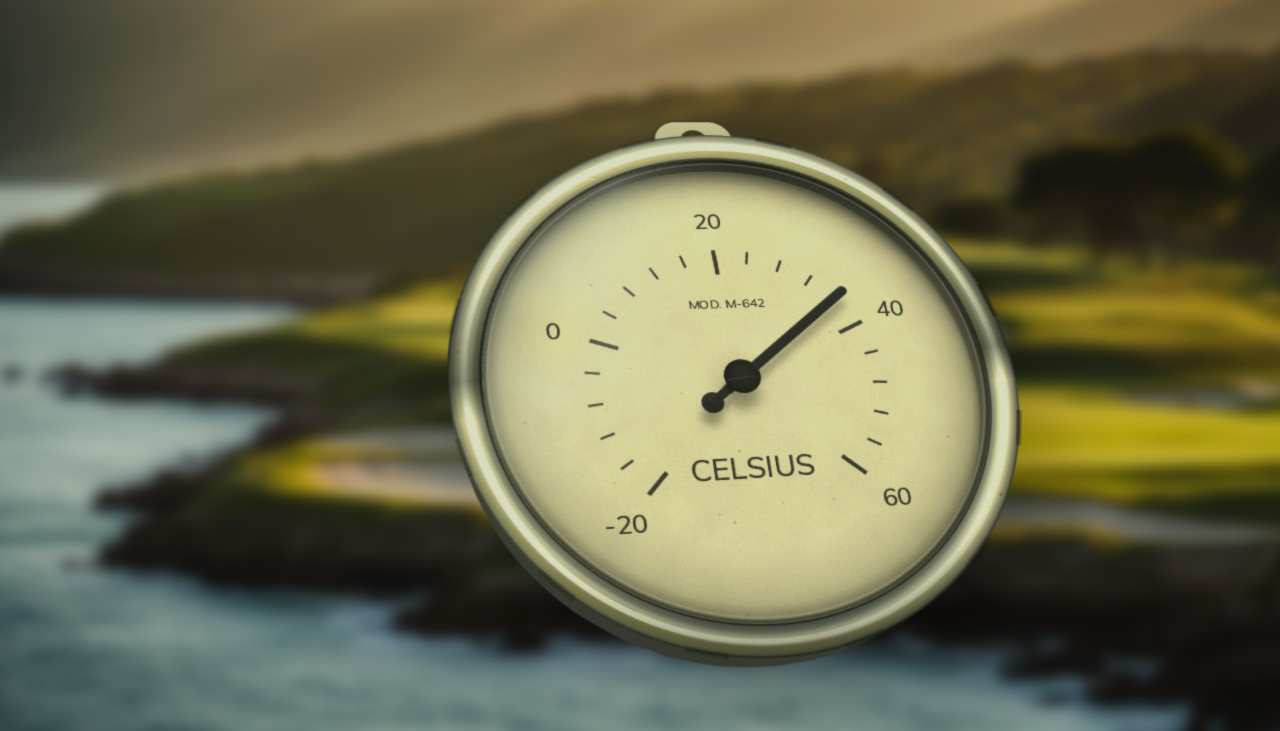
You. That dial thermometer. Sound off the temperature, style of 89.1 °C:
36 °C
